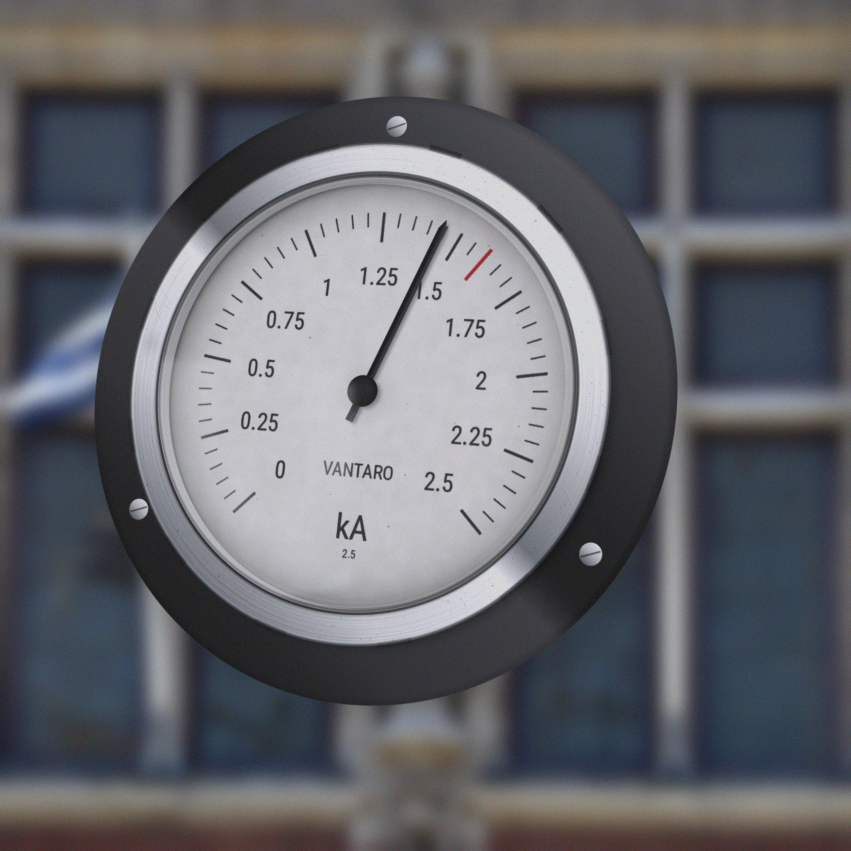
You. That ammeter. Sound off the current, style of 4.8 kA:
1.45 kA
